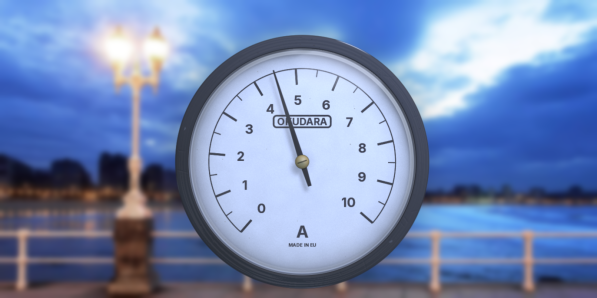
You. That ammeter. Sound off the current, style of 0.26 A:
4.5 A
